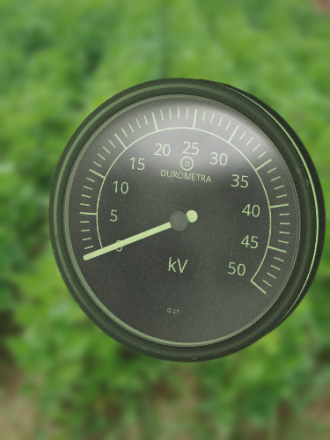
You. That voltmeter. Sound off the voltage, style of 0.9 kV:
0 kV
